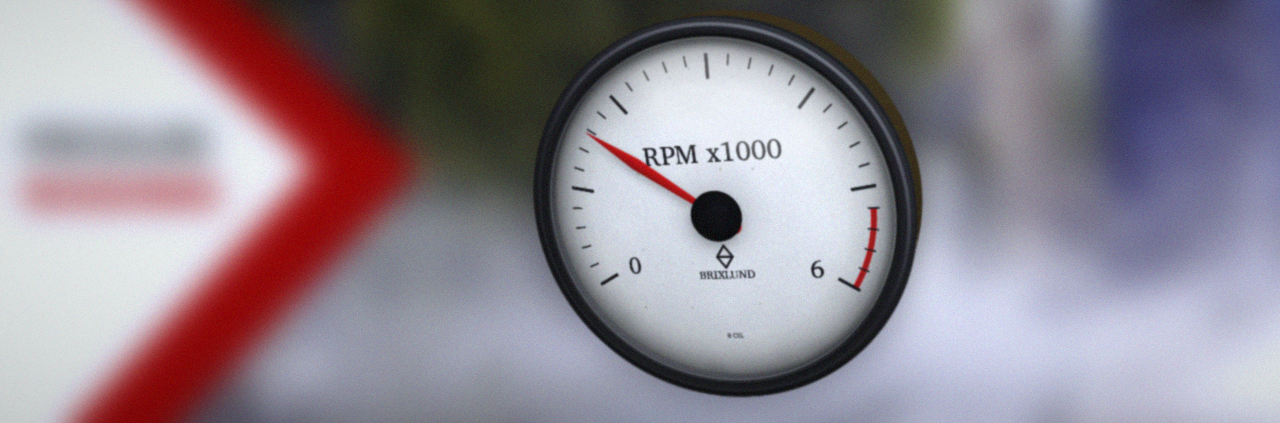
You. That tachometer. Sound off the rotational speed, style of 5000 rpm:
1600 rpm
